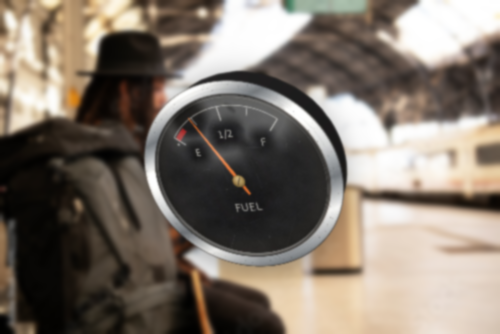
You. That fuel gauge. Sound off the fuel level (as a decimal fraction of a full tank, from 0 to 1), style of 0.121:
0.25
